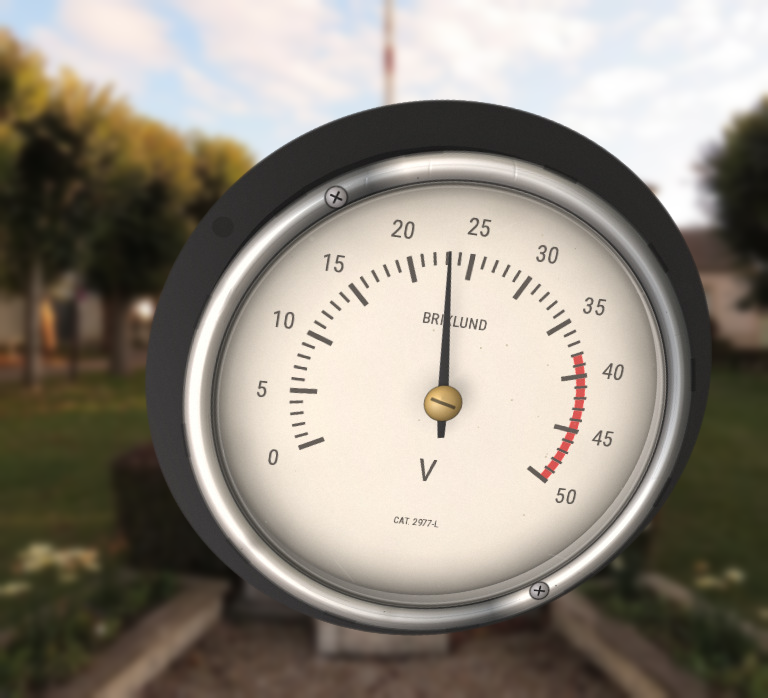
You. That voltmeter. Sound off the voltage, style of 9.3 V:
23 V
